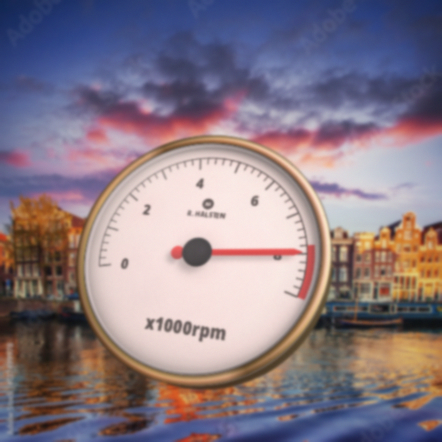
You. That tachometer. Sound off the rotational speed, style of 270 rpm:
8000 rpm
